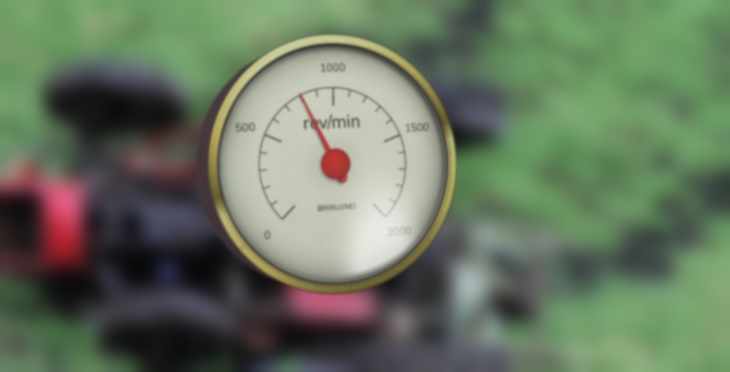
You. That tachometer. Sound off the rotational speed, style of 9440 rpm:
800 rpm
